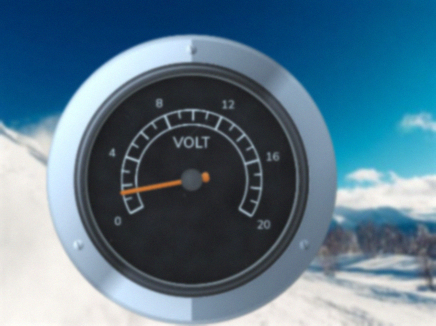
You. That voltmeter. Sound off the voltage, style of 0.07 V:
1.5 V
